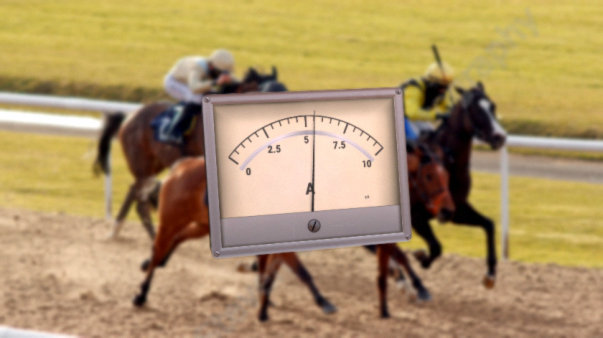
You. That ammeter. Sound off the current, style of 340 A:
5.5 A
